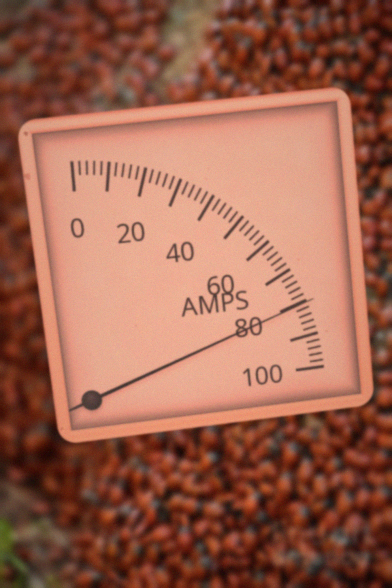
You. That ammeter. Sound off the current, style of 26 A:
80 A
